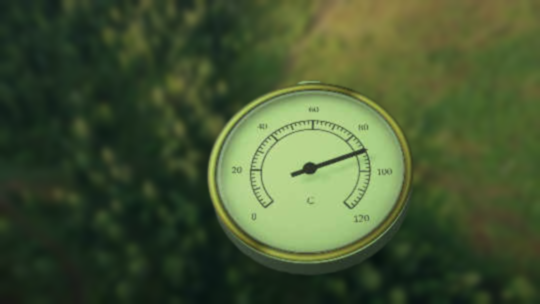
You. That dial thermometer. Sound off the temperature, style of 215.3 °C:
90 °C
